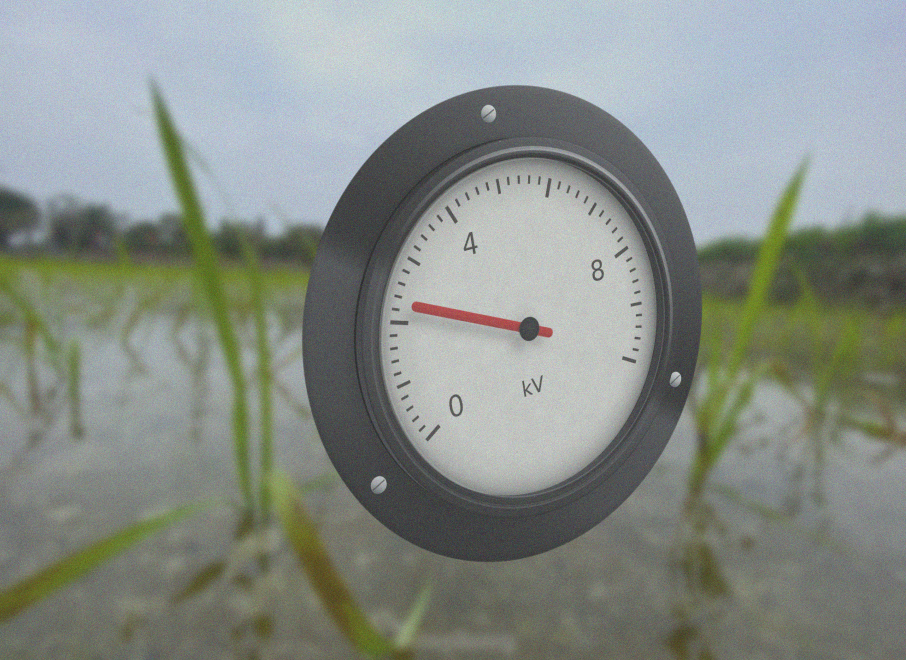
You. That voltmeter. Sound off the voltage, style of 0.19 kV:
2.3 kV
